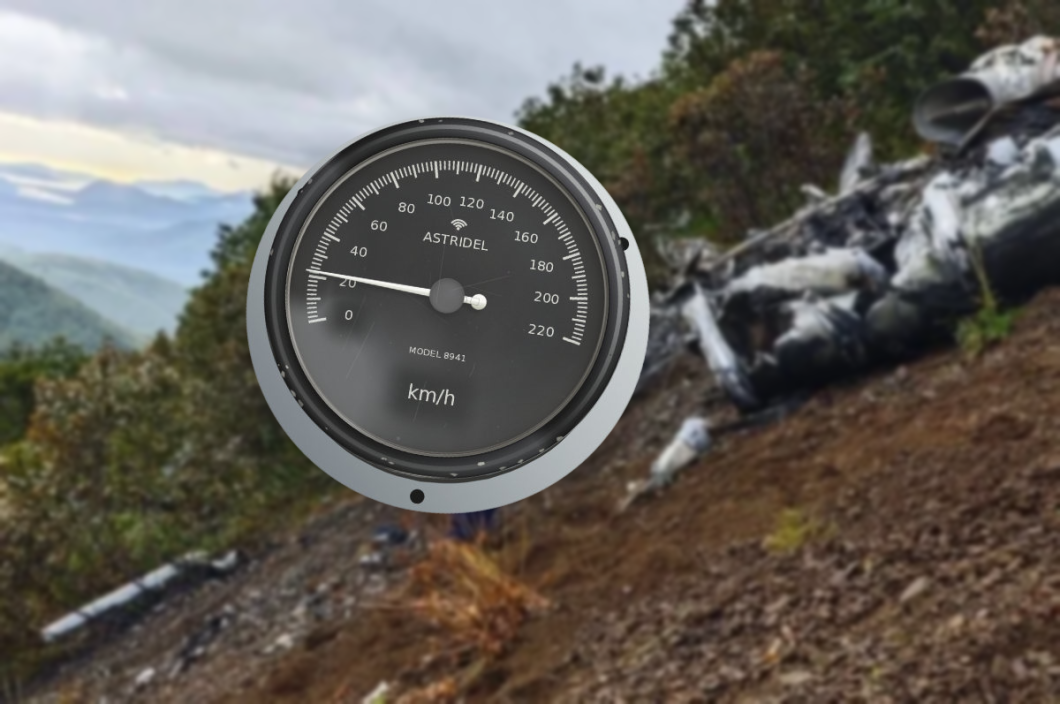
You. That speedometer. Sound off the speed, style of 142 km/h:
22 km/h
